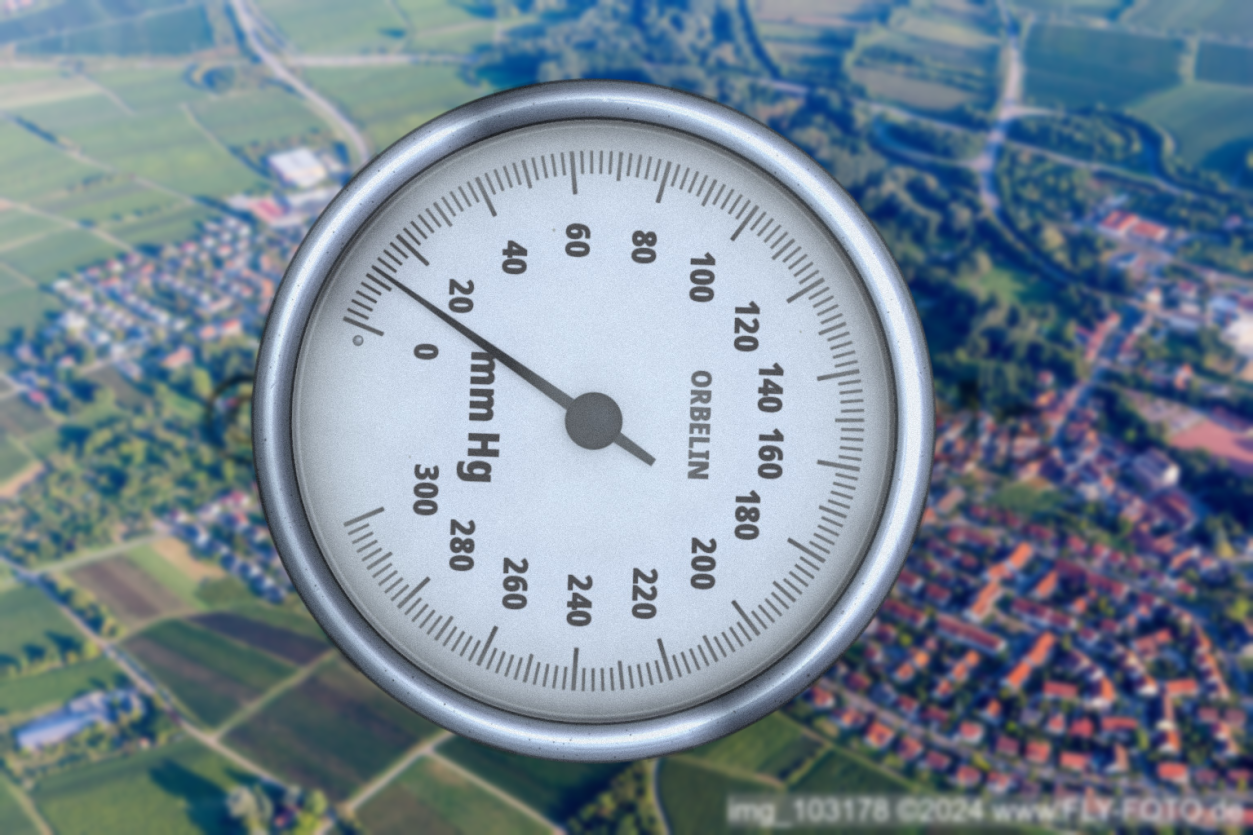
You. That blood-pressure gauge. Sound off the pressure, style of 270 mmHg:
12 mmHg
